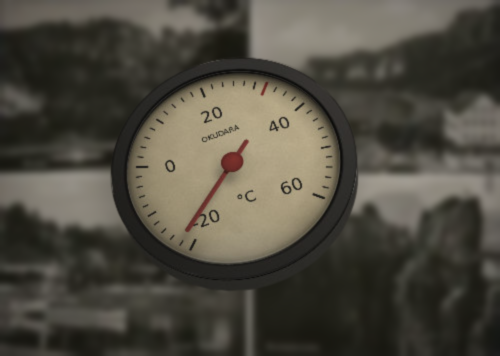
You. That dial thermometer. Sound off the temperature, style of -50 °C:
-18 °C
